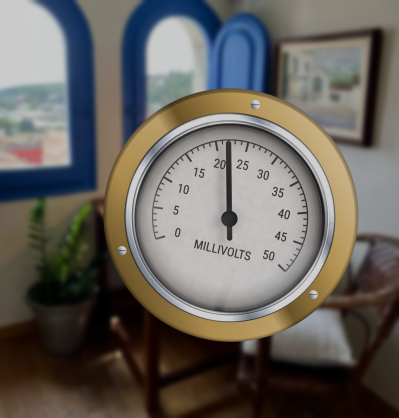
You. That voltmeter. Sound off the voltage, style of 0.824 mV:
22 mV
